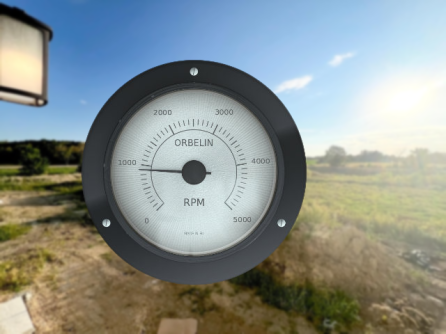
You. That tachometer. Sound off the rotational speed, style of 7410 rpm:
900 rpm
